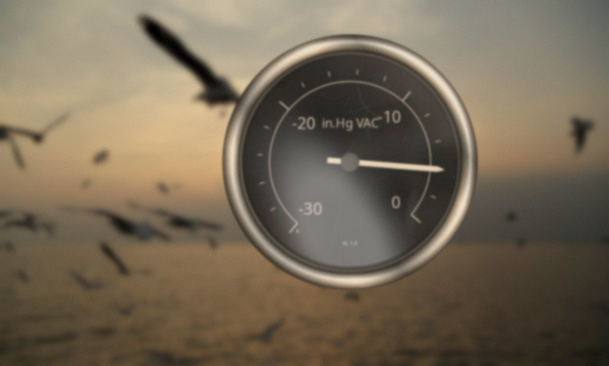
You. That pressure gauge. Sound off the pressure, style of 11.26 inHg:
-4 inHg
